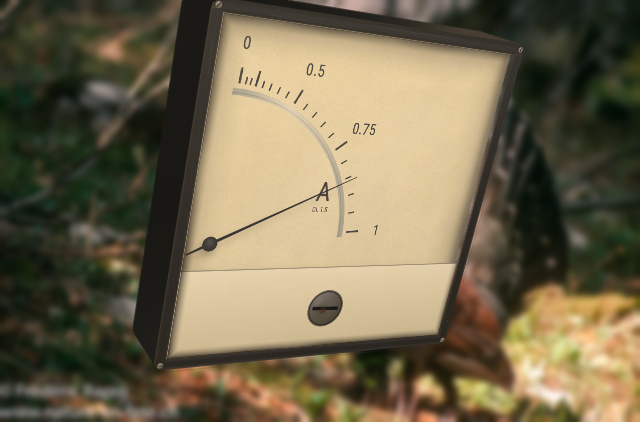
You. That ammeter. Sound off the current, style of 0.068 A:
0.85 A
